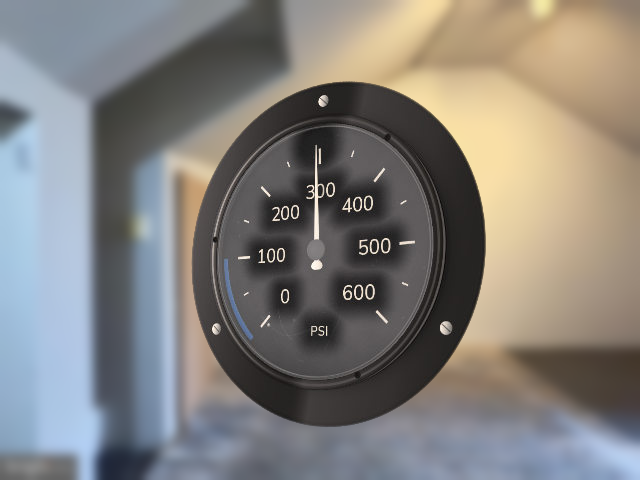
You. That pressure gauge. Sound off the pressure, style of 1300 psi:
300 psi
